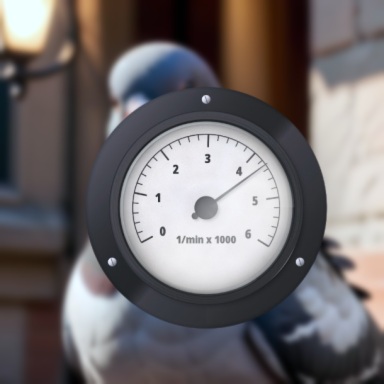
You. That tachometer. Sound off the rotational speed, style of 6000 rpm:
4300 rpm
